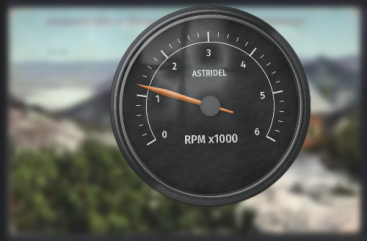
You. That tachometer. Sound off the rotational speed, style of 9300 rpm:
1200 rpm
